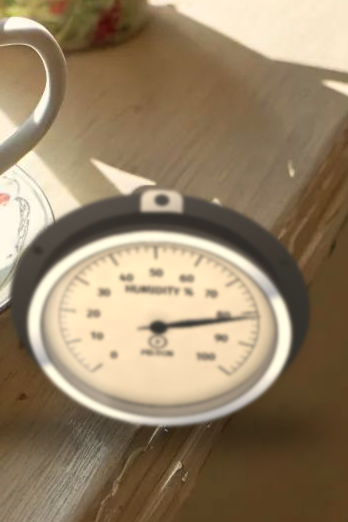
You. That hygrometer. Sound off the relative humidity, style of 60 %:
80 %
